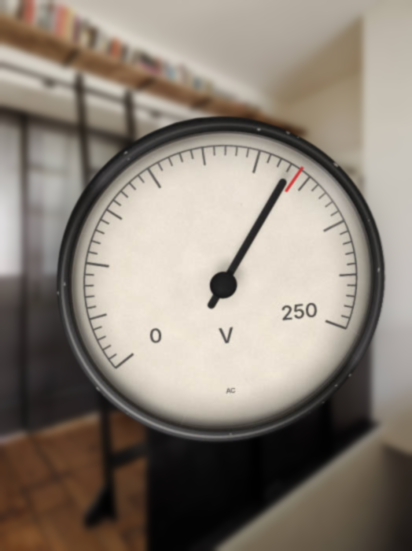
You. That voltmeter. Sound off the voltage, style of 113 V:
165 V
